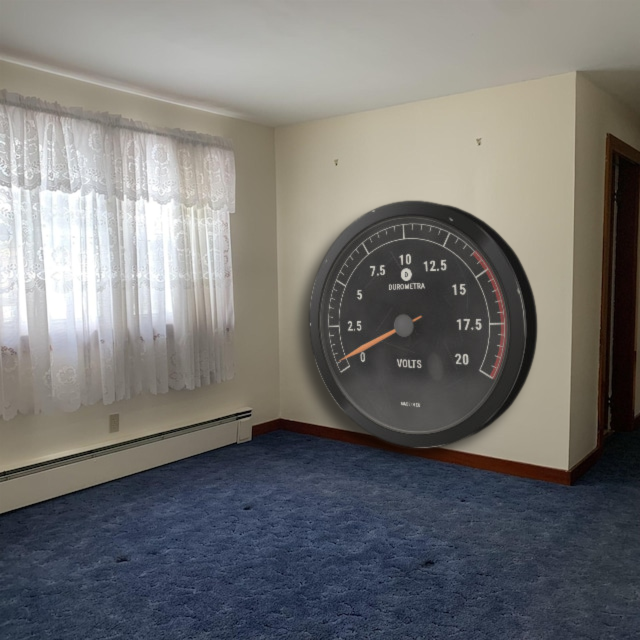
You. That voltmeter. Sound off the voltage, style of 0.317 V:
0.5 V
